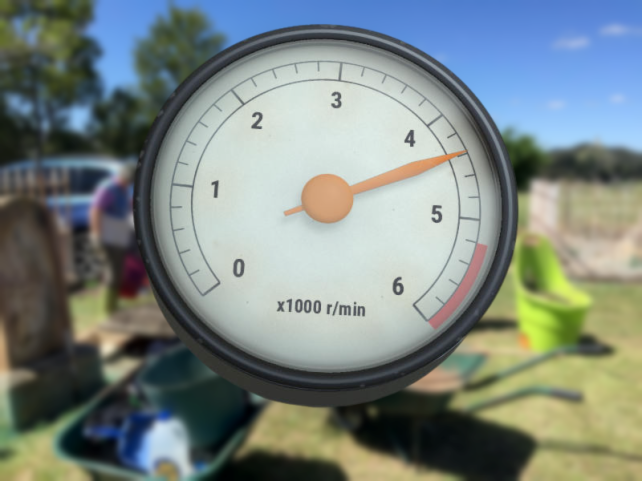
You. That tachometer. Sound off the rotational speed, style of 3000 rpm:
4400 rpm
